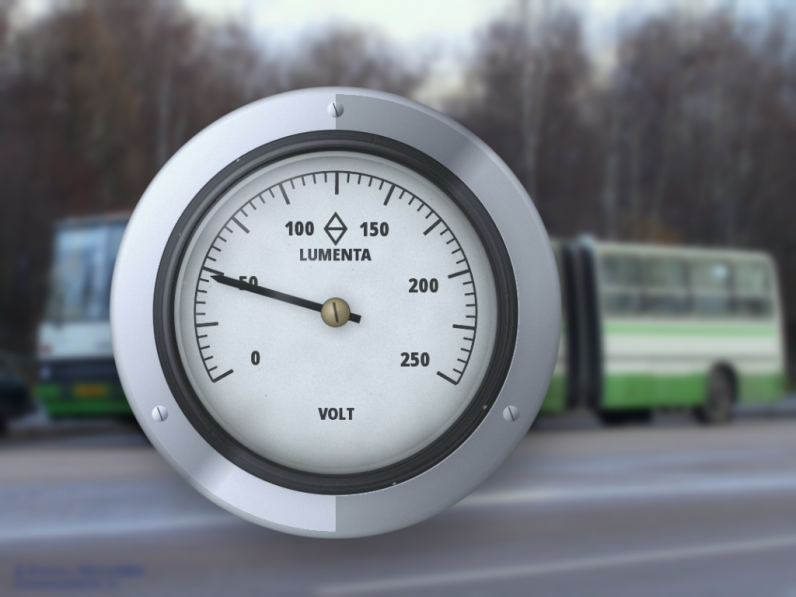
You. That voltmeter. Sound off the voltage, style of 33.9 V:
47.5 V
